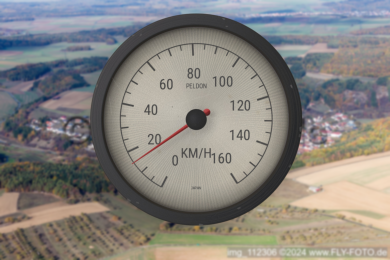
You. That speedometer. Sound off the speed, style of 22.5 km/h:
15 km/h
